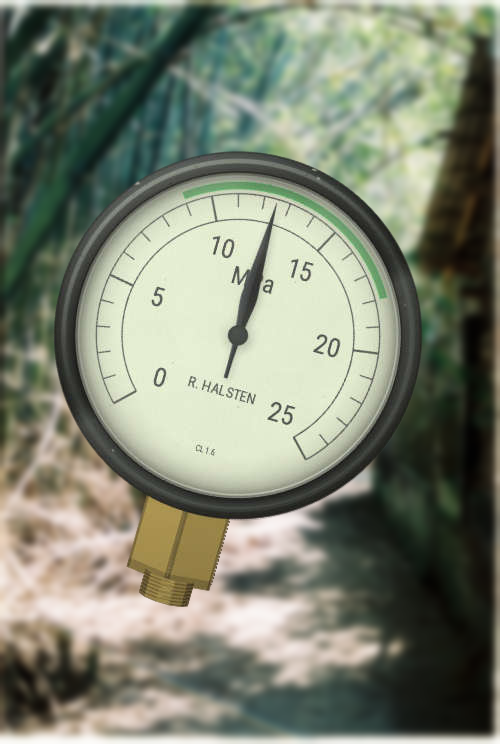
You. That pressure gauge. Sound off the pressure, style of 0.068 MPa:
12.5 MPa
